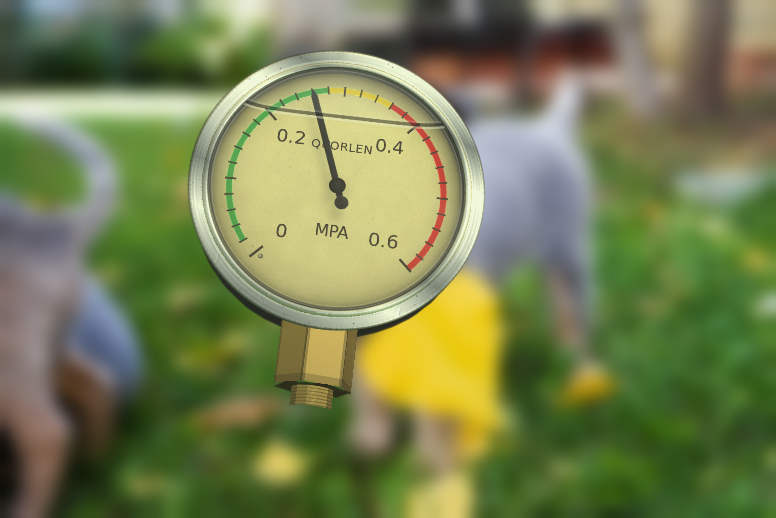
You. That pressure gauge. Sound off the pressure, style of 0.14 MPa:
0.26 MPa
